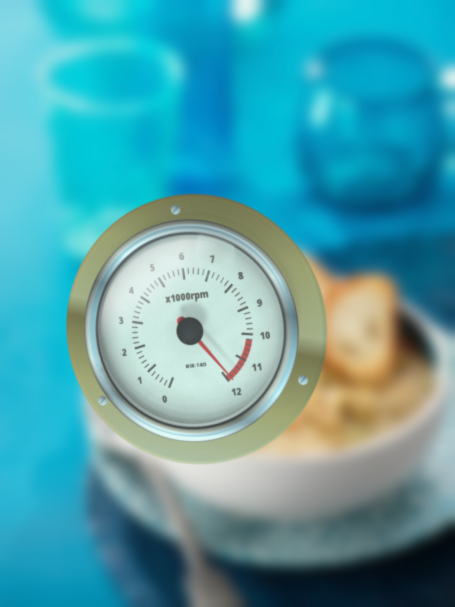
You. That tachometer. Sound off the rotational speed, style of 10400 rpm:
11800 rpm
